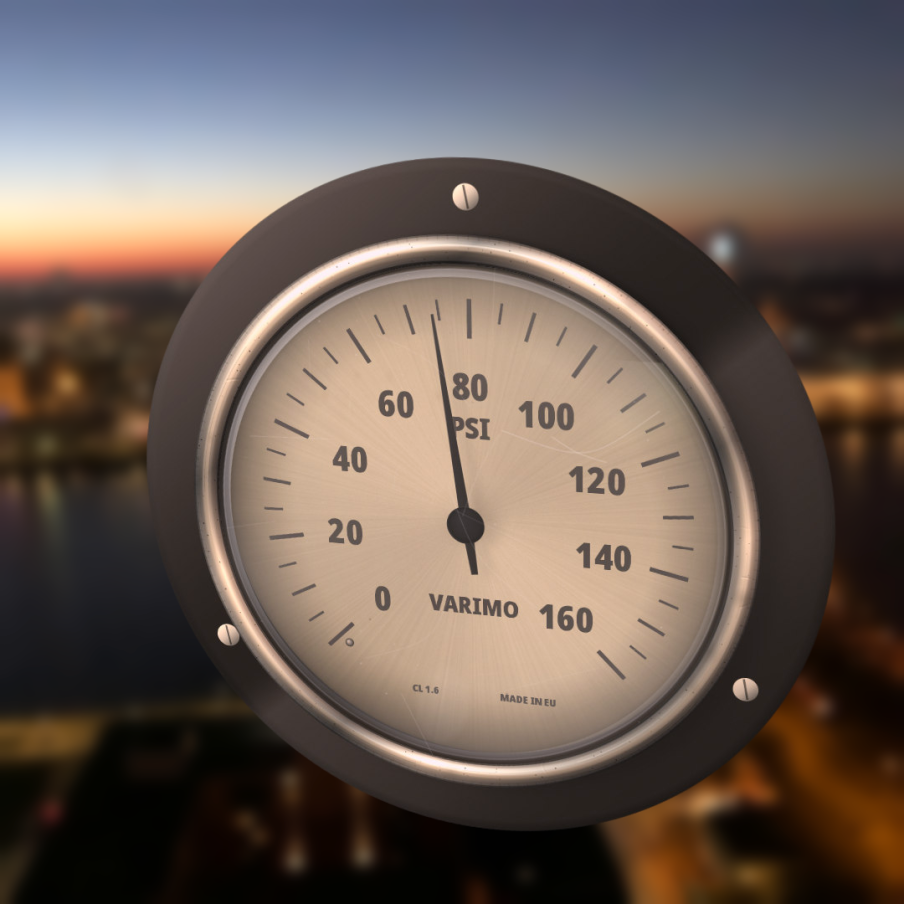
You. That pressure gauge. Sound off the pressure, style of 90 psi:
75 psi
